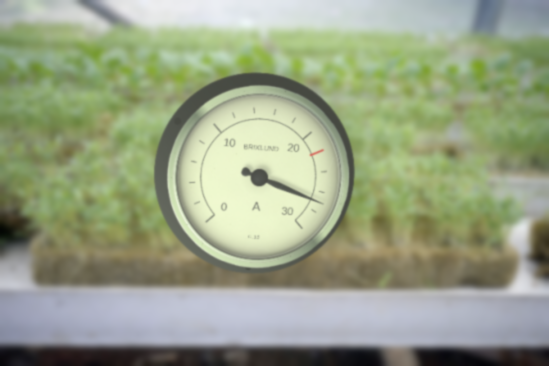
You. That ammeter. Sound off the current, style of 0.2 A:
27 A
